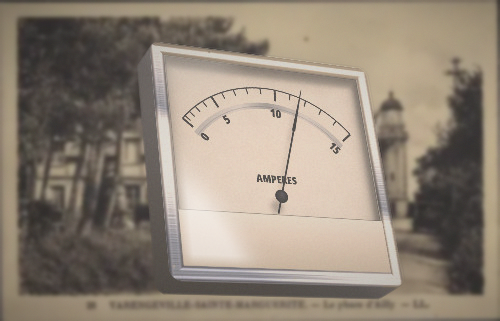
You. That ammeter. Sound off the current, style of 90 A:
11.5 A
